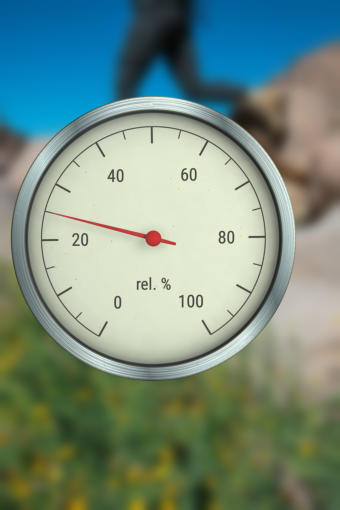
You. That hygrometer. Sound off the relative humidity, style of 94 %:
25 %
